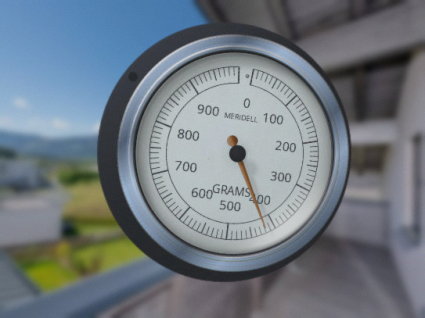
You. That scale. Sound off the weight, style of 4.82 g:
420 g
